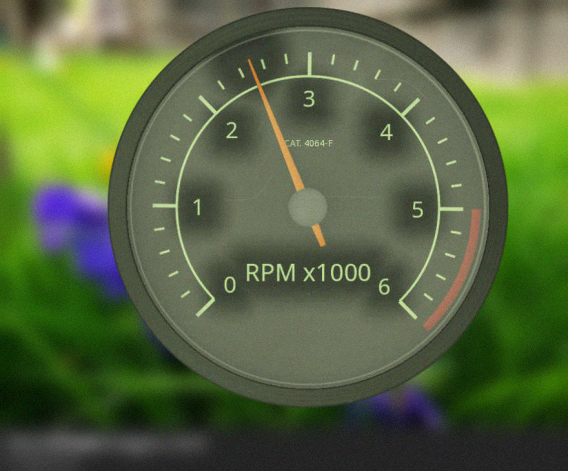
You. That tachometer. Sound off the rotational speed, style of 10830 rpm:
2500 rpm
